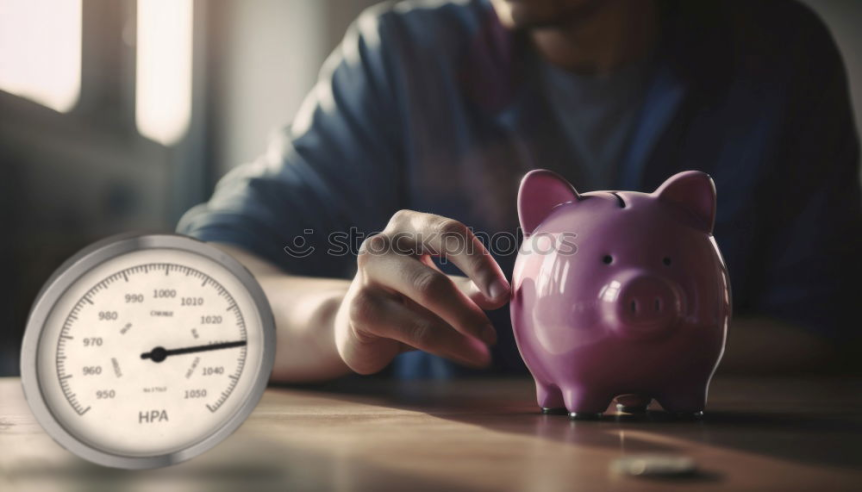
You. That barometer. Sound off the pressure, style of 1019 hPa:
1030 hPa
